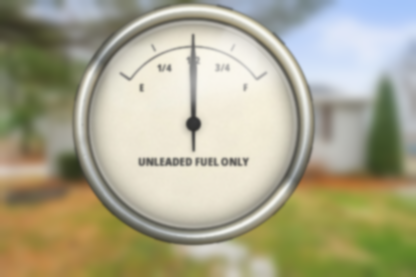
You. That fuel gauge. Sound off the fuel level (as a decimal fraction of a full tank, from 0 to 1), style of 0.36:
0.5
